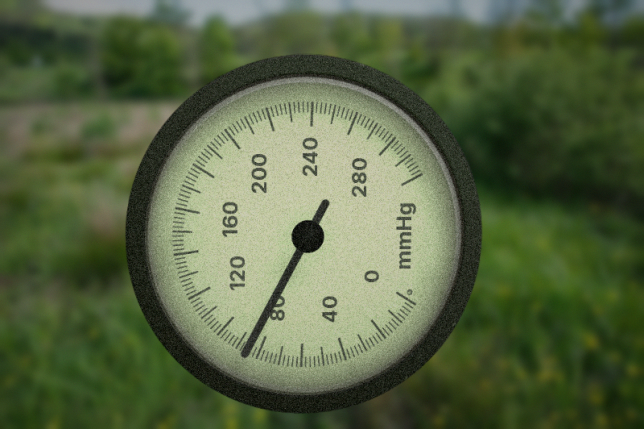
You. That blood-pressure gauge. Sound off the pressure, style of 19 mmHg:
86 mmHg
